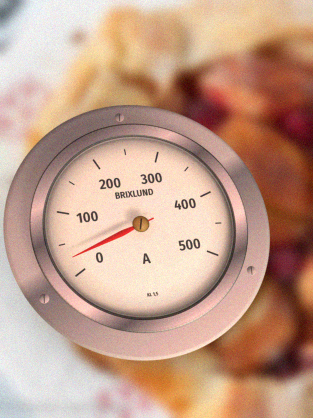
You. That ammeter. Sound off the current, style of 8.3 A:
25 A
